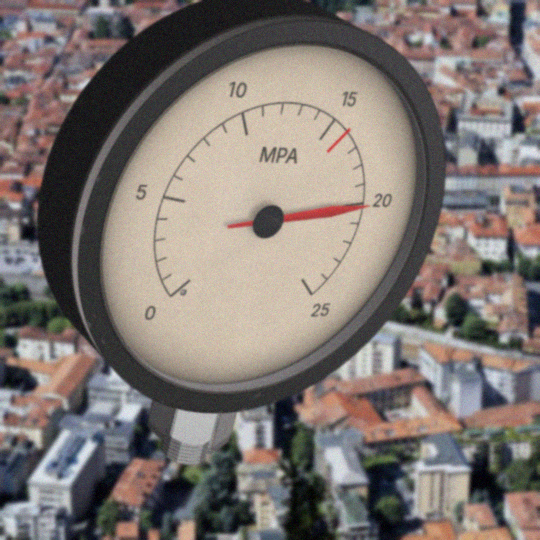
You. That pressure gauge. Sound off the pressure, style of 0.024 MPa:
20 MPa
